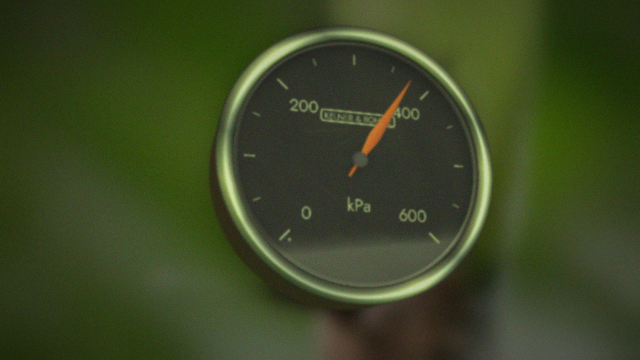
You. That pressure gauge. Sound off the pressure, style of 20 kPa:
375 kPa
